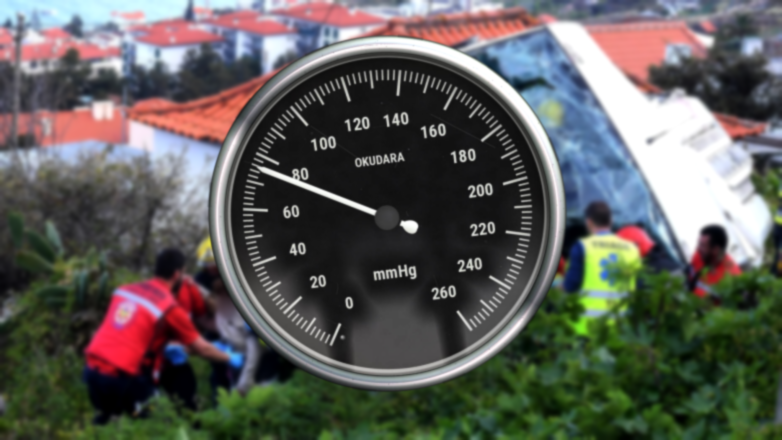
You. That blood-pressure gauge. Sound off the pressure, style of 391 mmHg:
76 mmHg
